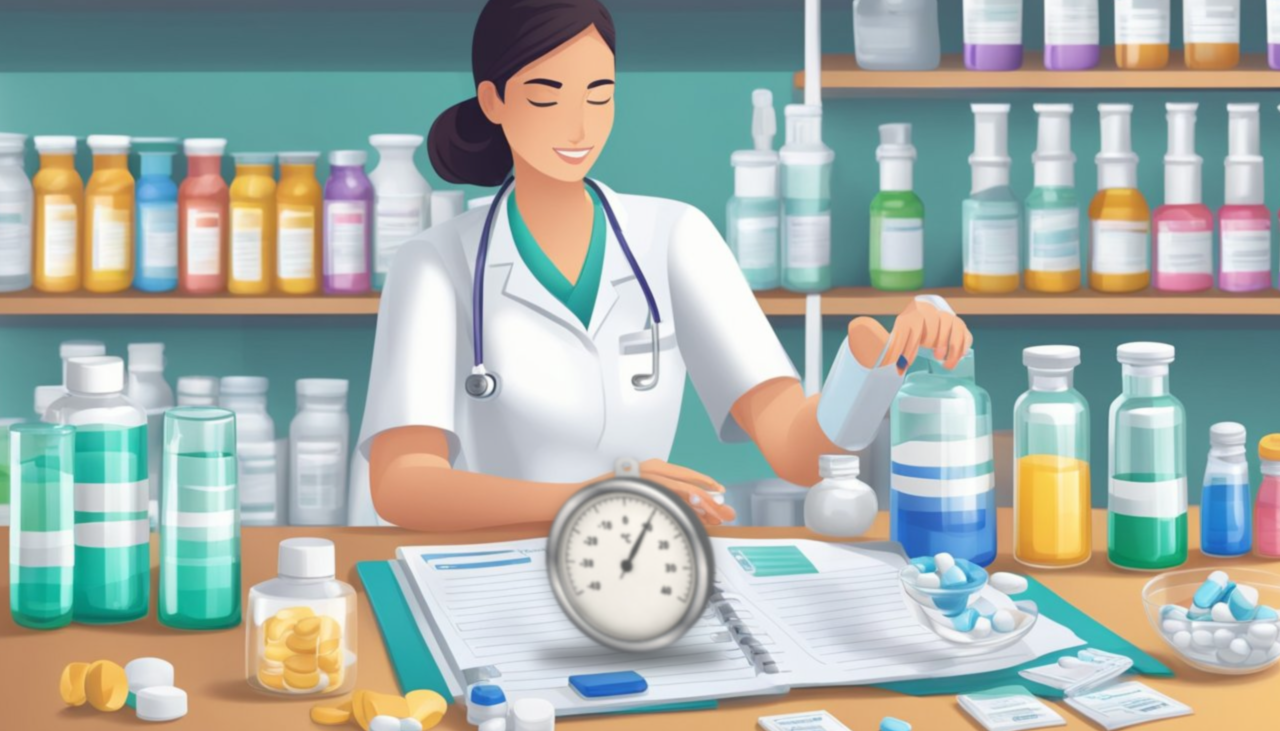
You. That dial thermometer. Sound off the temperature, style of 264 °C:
10 °C
